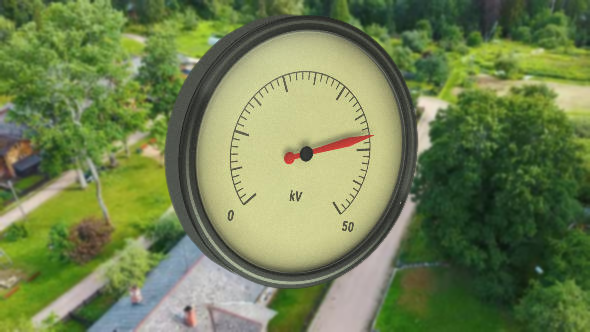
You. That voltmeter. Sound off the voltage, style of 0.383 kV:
38 kV
